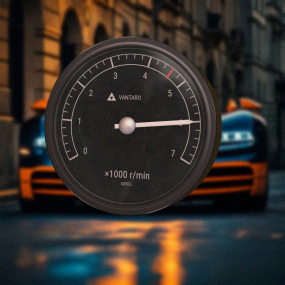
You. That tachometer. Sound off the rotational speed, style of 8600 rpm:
6000 rpm
